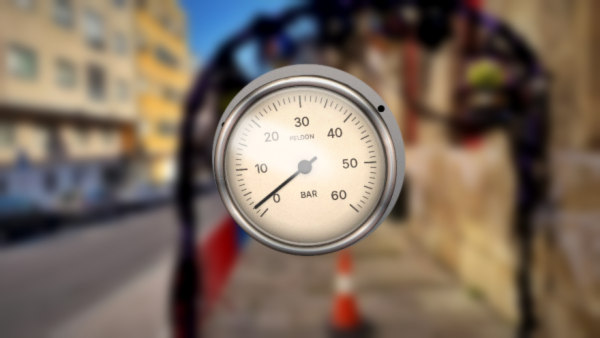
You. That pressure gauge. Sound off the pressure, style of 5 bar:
2 bar
